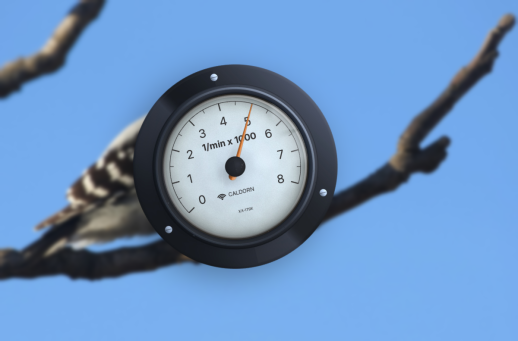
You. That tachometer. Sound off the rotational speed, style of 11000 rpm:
5000 rpm
